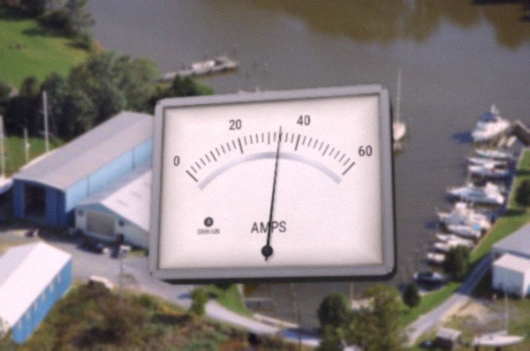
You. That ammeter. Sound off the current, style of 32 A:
34 A
